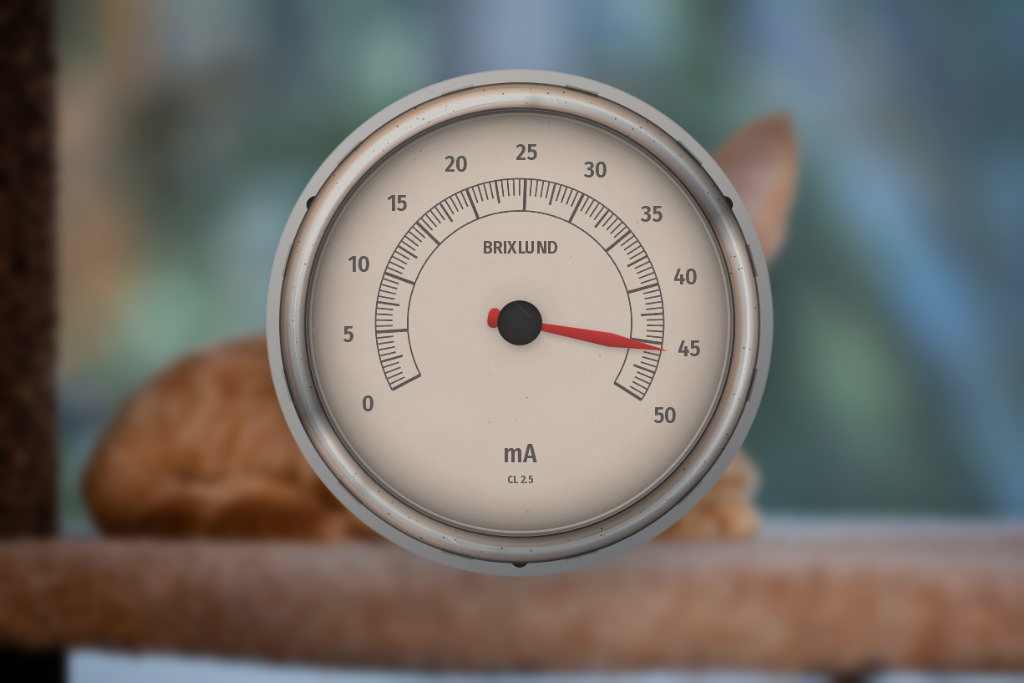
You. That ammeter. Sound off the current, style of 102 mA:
45.5 mA
